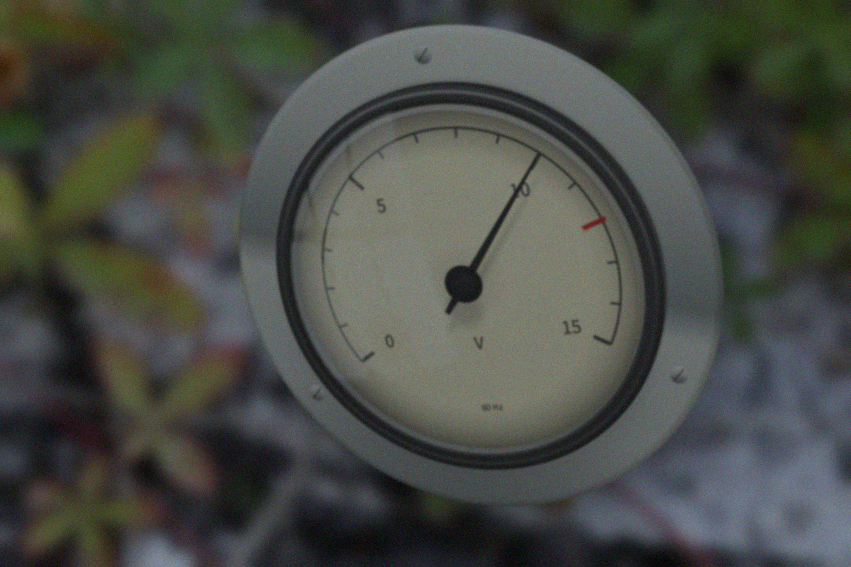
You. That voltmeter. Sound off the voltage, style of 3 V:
10 V
